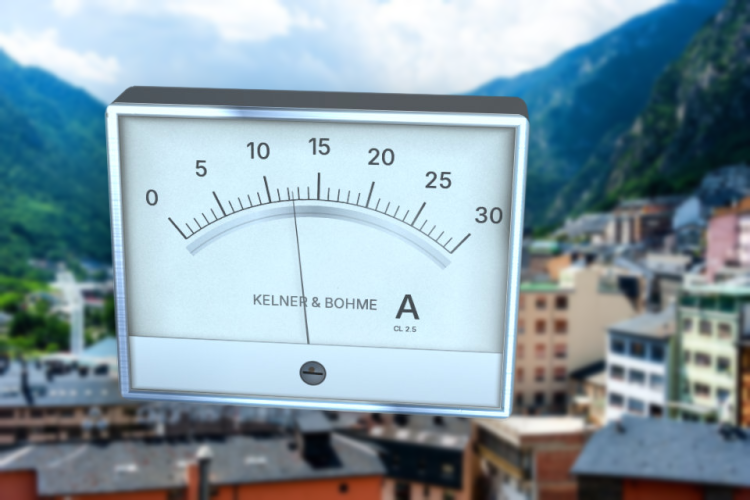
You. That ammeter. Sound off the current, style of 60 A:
12.5 A
